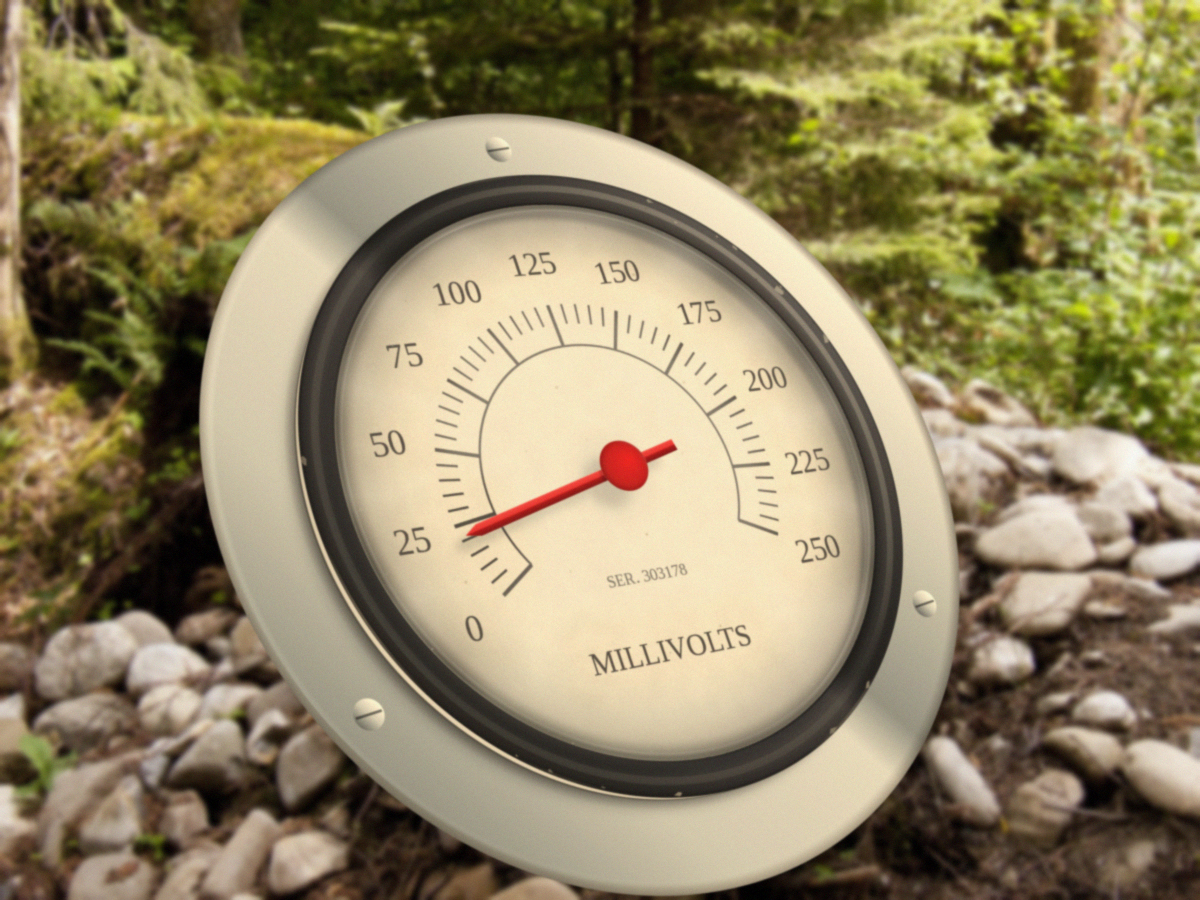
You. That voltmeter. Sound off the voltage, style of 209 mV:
20 mV
